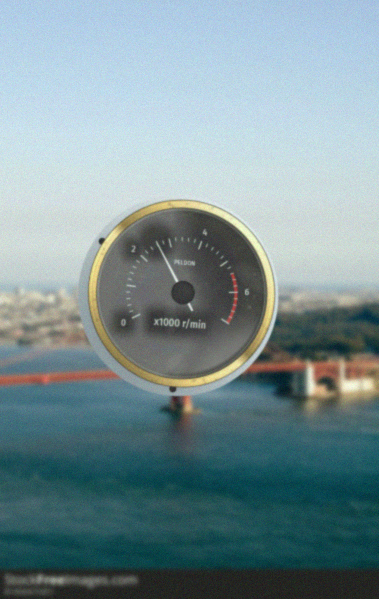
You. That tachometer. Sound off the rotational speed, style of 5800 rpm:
2600 rpm
